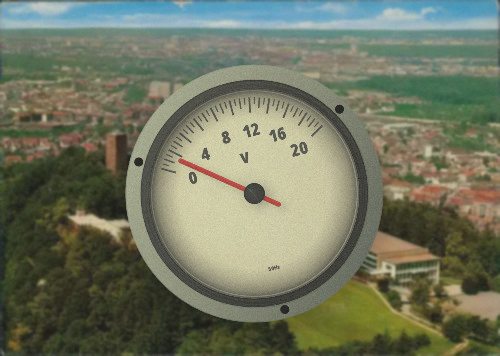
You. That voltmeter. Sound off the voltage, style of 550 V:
1.5 V
